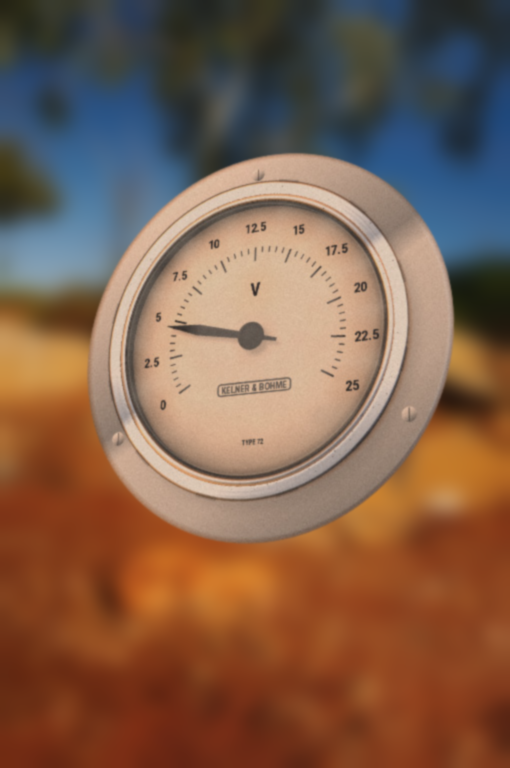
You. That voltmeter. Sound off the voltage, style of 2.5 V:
4.5 V
